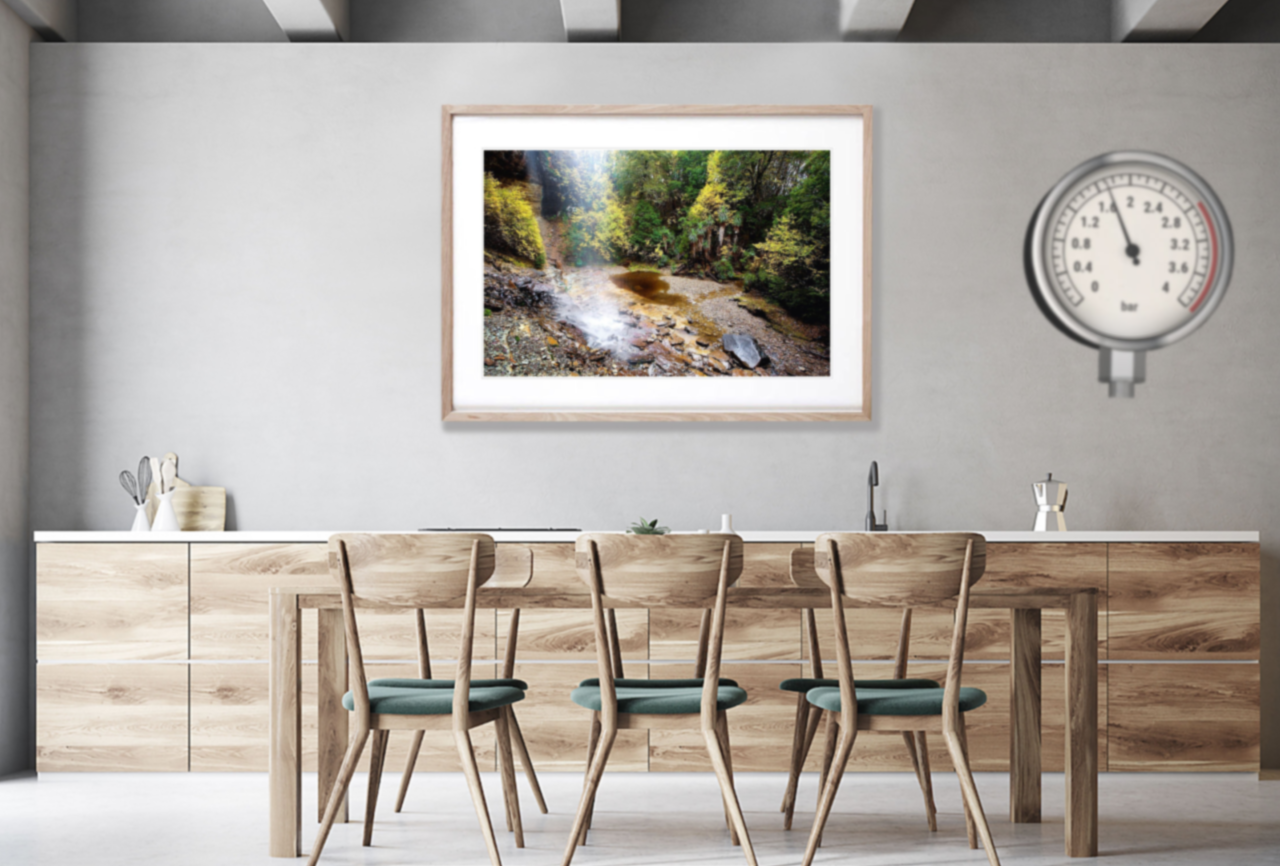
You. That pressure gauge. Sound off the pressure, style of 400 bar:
1.7 bar
